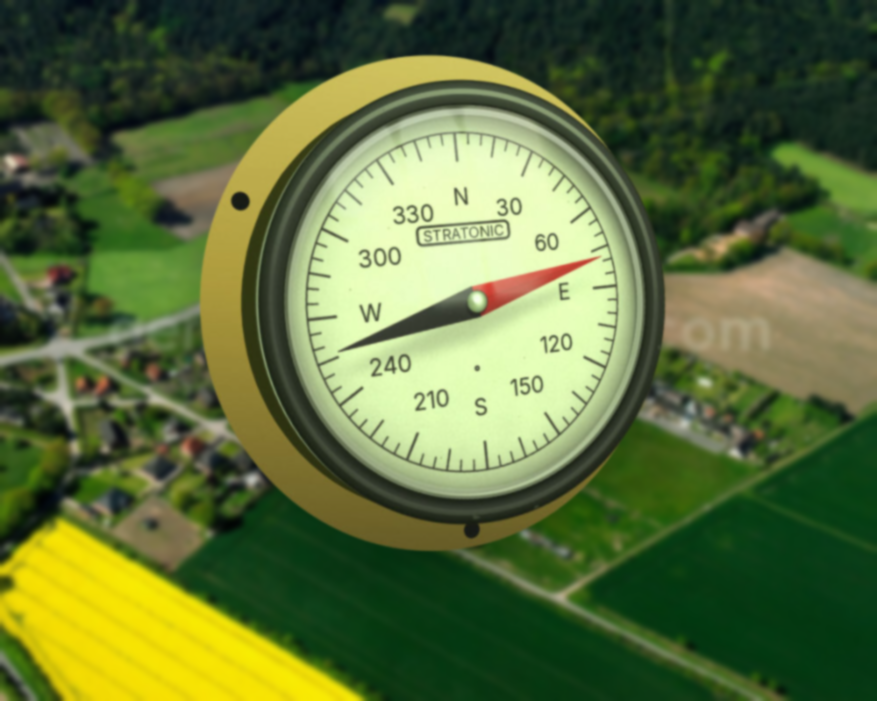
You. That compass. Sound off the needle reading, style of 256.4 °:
77.5 °
